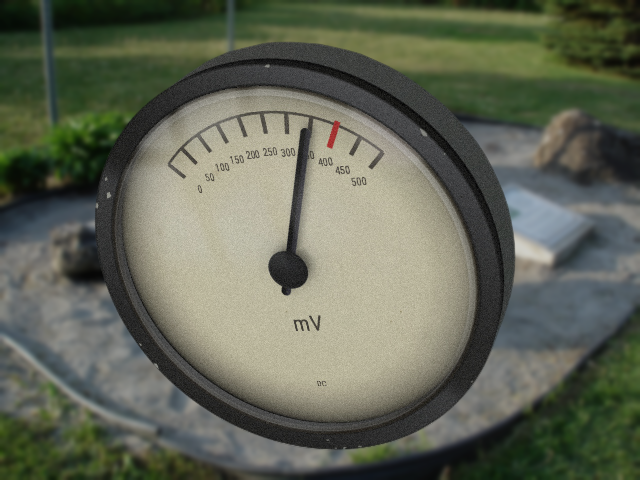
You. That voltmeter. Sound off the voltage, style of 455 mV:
350 mV
